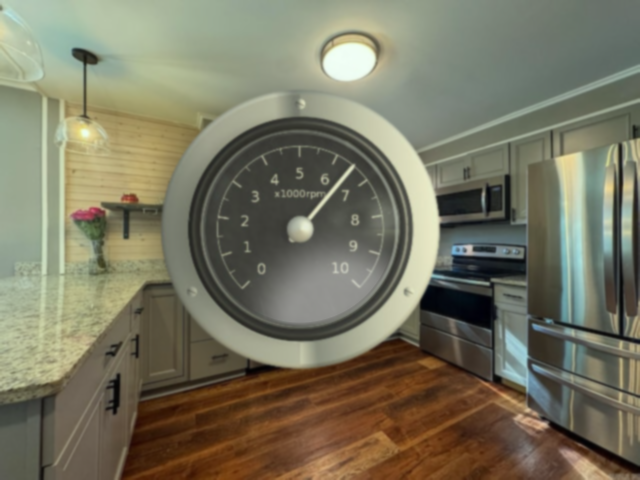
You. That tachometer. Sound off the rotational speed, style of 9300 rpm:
6500 rpm
